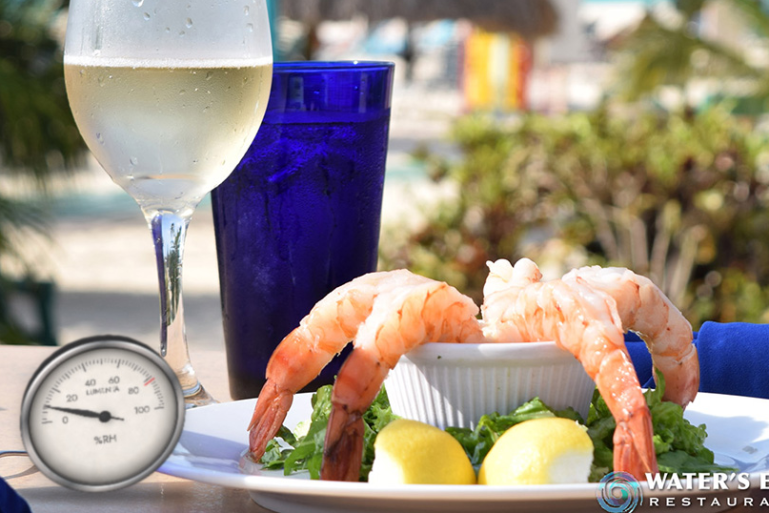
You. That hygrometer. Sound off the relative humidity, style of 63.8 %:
10 %
